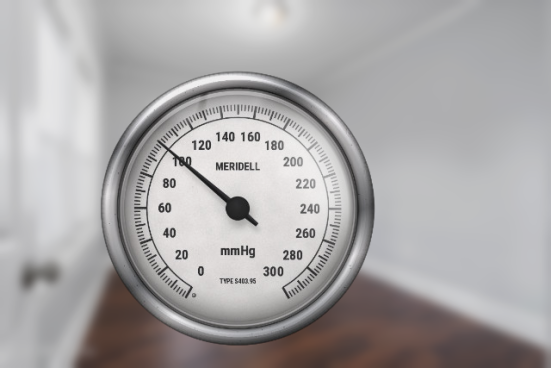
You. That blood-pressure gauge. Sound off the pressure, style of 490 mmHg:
100 mmHg
